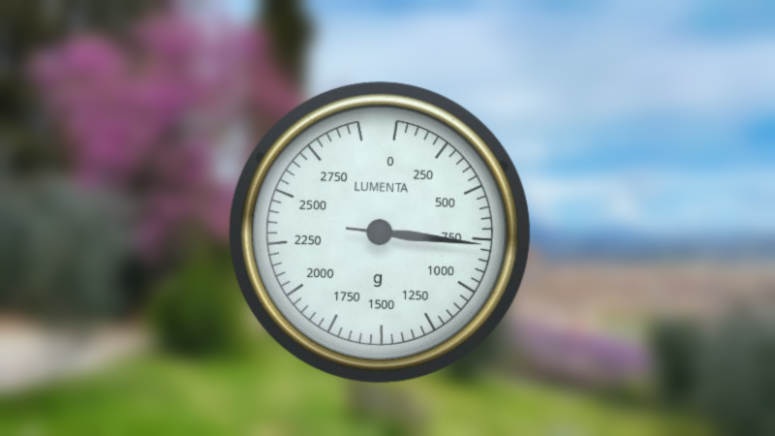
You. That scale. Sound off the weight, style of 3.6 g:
775 g
